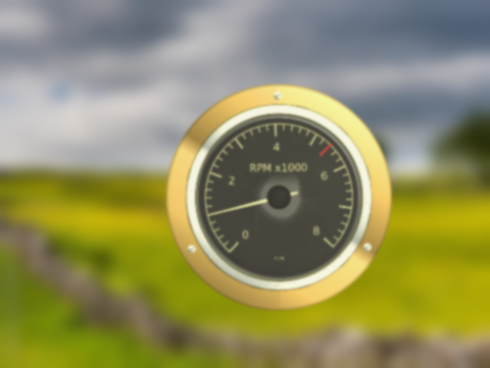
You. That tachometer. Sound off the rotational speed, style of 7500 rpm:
1000 rpm
